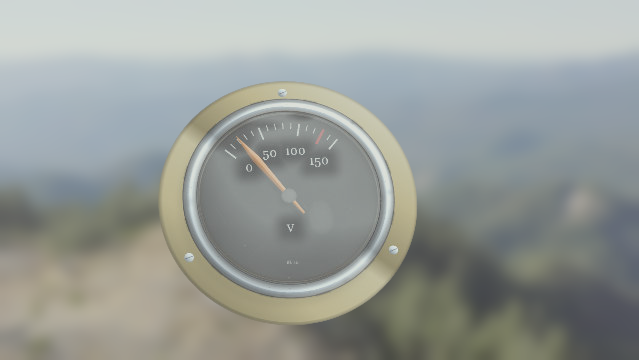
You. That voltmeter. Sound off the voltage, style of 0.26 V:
20 V
